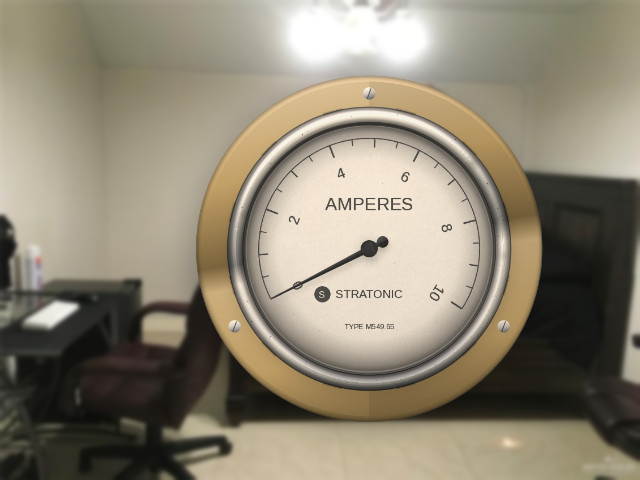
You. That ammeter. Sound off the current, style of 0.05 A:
0 A
